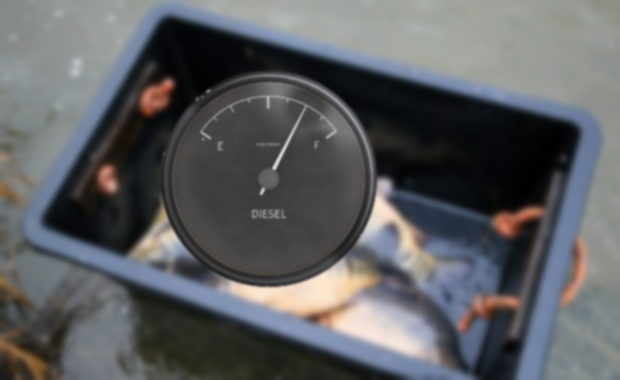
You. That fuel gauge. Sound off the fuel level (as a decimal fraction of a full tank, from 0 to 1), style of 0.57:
0.75
